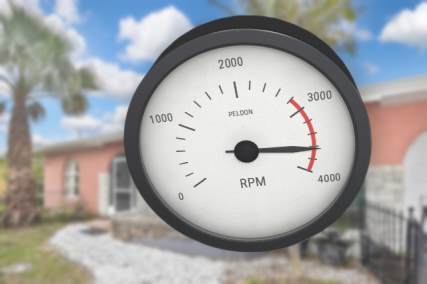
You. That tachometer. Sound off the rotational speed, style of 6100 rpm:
3600 rpm
